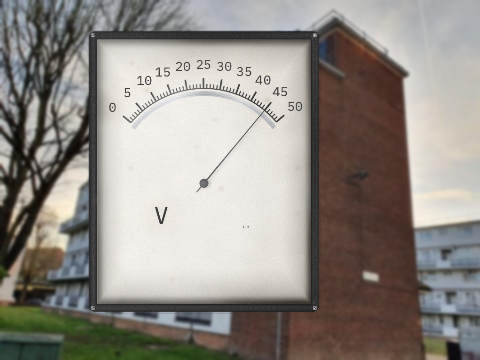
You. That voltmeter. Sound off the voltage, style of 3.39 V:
45 V
